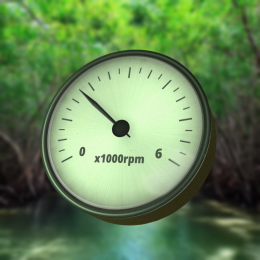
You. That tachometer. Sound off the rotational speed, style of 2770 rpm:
1750 rpm
